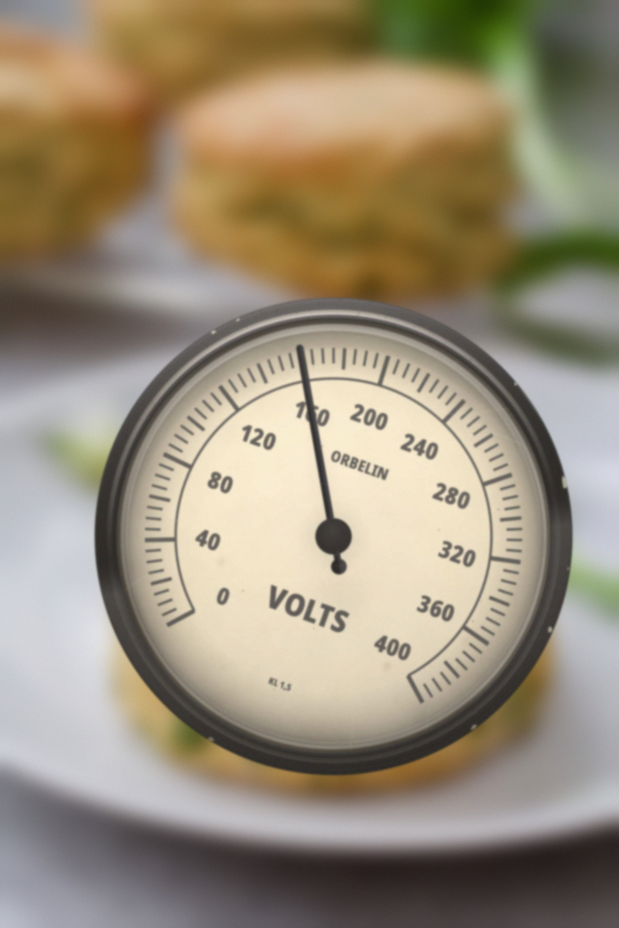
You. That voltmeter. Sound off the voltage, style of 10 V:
160 V
